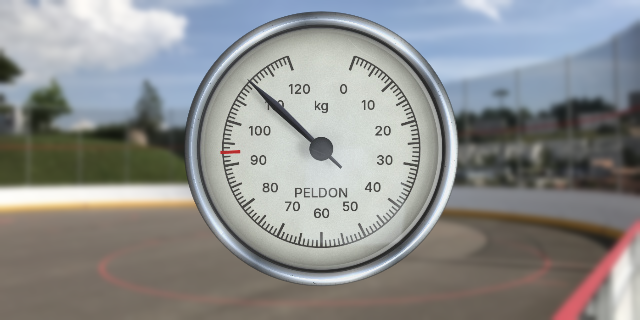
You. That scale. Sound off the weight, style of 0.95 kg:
110 kg
